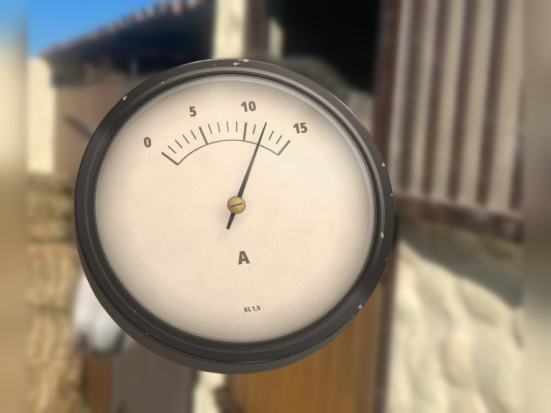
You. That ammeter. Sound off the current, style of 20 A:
12 A
